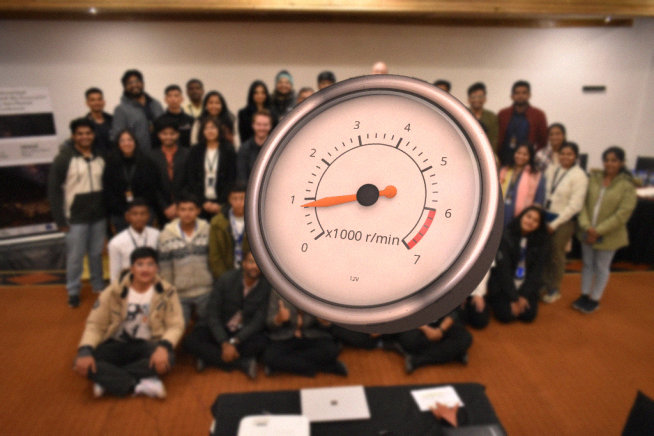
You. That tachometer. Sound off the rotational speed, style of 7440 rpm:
800 rpm
